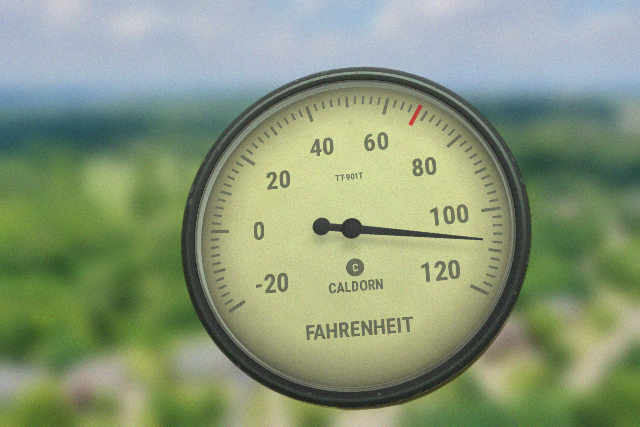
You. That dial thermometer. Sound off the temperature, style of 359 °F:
108 °F
